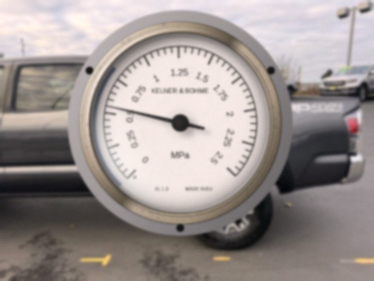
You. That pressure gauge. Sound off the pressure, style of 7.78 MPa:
0.55 MPa
